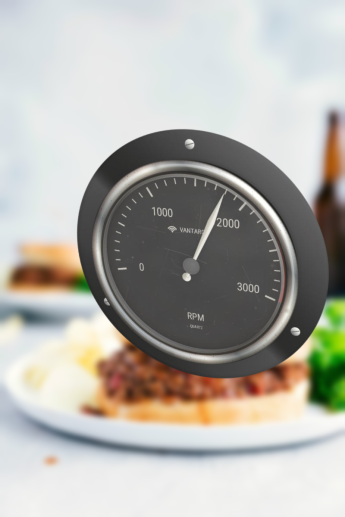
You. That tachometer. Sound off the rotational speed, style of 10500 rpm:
1800 rpm
